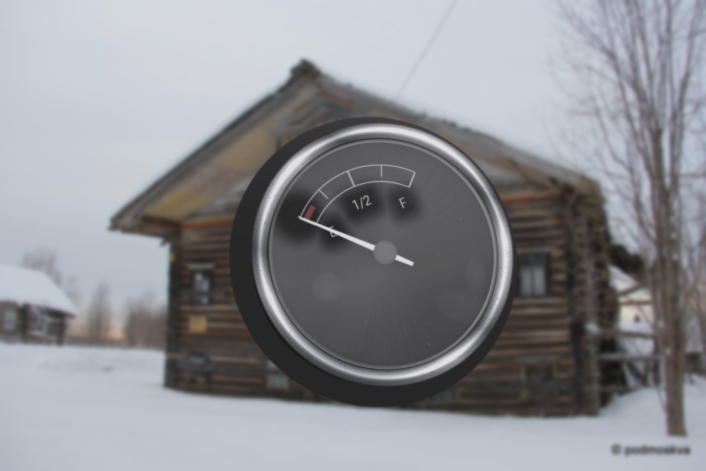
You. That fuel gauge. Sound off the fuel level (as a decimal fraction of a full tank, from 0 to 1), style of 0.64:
0
